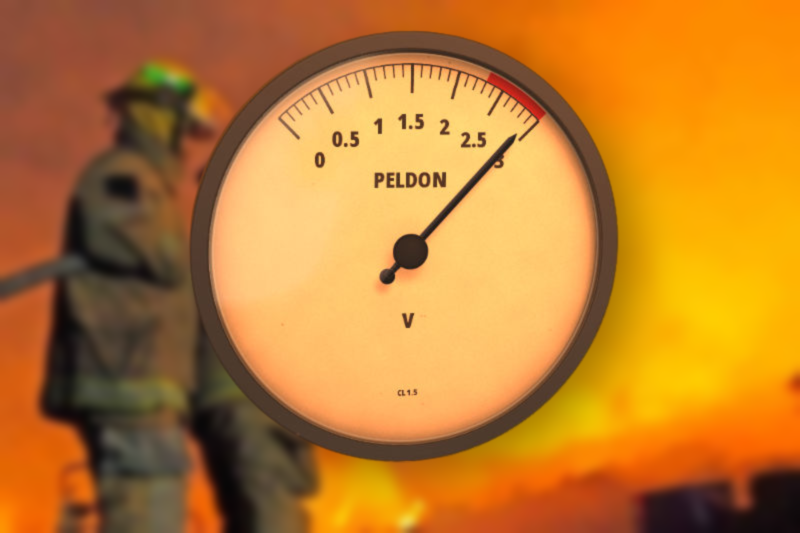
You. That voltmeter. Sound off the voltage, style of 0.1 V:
2.9 V
